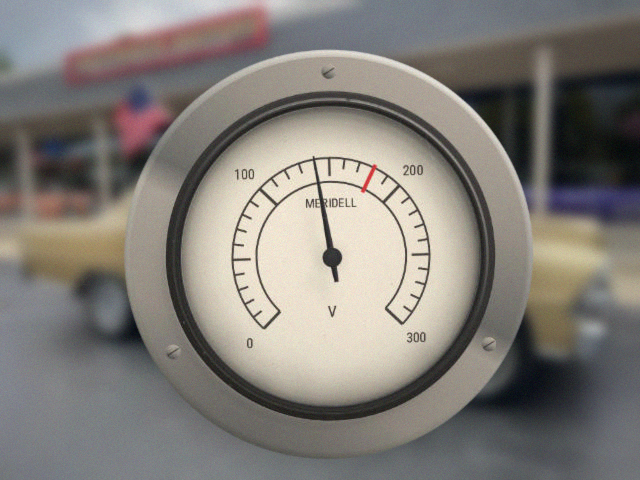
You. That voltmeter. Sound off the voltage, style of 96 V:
140 V
